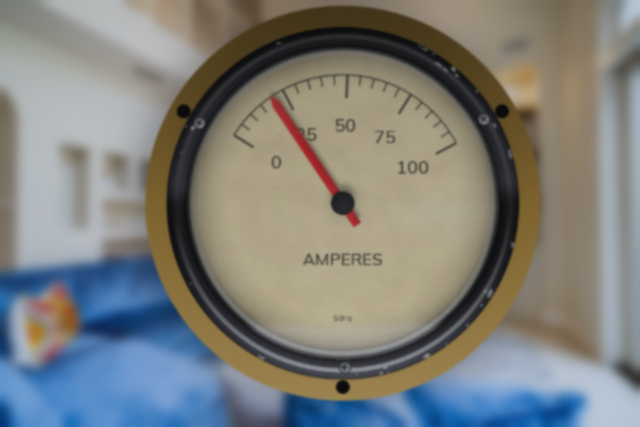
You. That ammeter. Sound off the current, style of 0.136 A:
20 A
